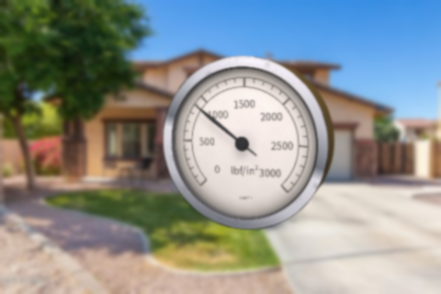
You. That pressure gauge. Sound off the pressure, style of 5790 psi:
900 psi
